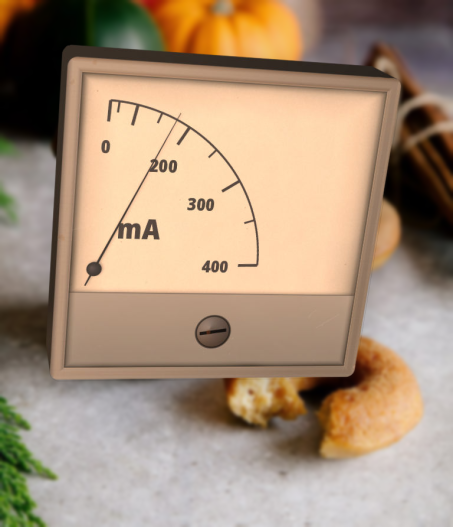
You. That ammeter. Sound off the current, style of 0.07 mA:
175 mA
